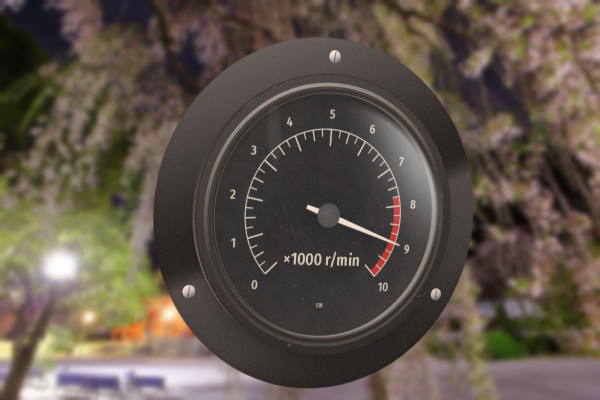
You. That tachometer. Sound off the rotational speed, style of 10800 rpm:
9000 rpm
